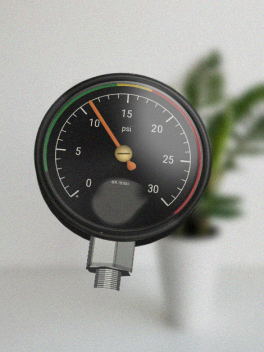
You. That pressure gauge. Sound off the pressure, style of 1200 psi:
11 psi
